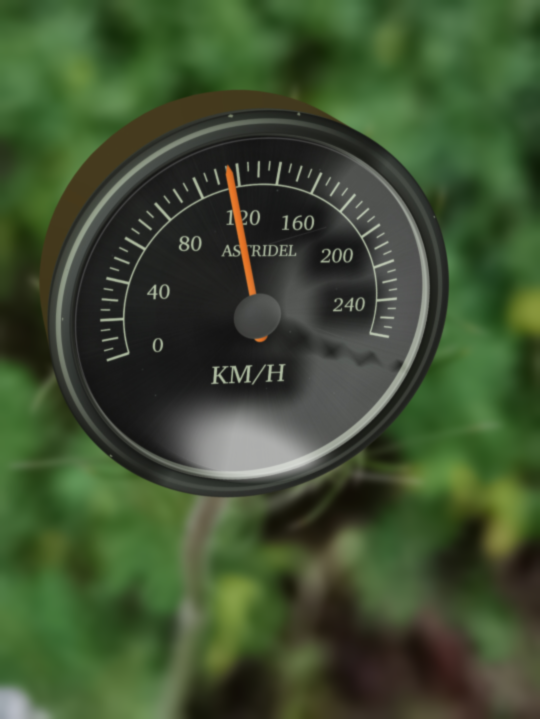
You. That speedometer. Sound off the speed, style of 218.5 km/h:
115 km/h
